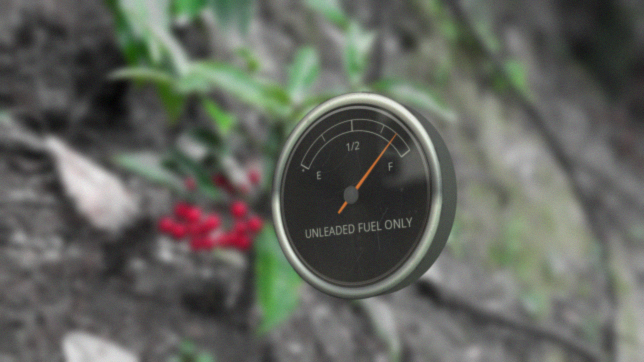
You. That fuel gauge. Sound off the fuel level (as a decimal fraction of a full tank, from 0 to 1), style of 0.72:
0.875
